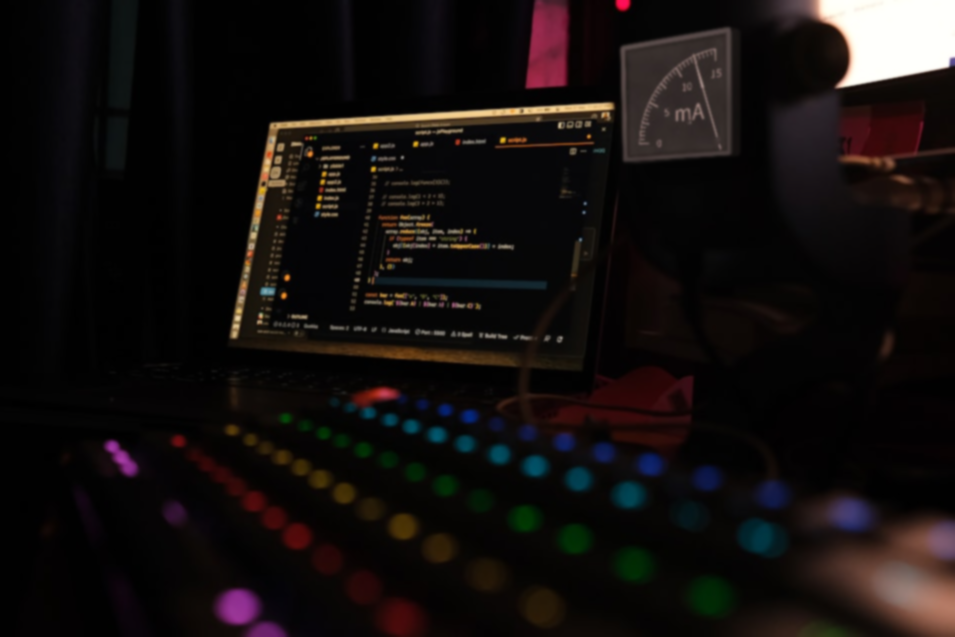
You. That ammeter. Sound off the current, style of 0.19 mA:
12.5 mA
